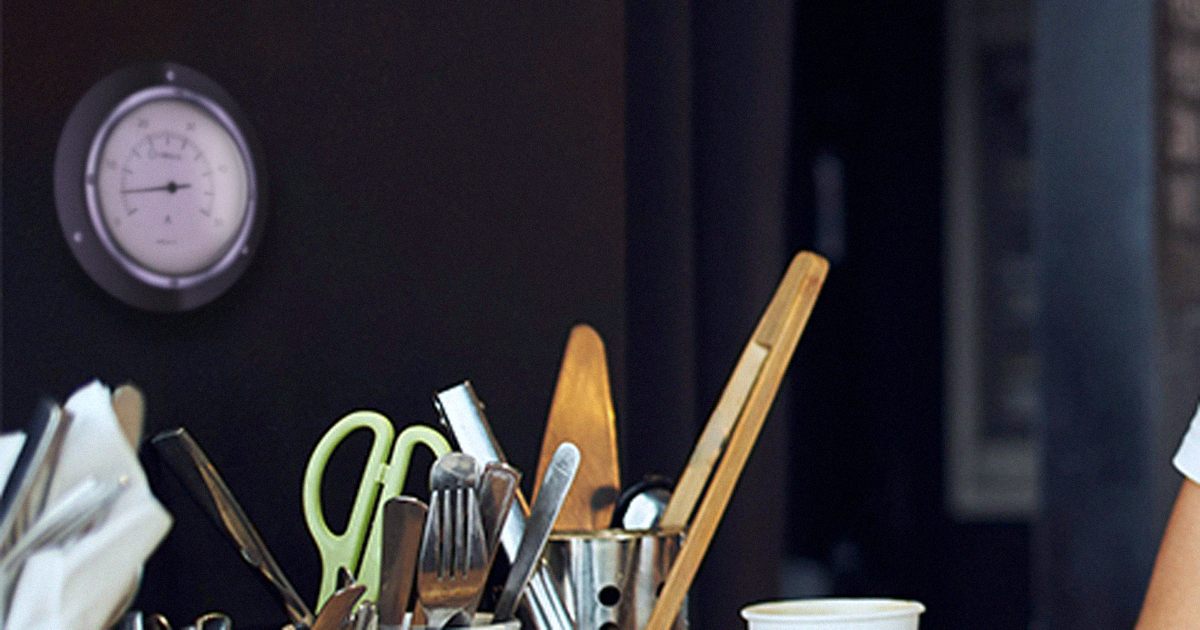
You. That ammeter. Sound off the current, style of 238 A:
5 A
